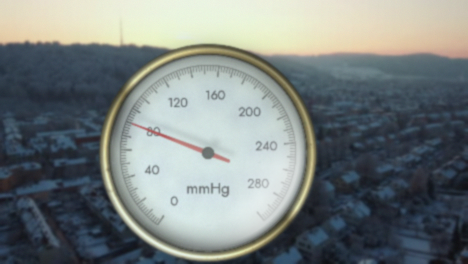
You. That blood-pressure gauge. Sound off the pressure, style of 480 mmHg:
80 mmHg
